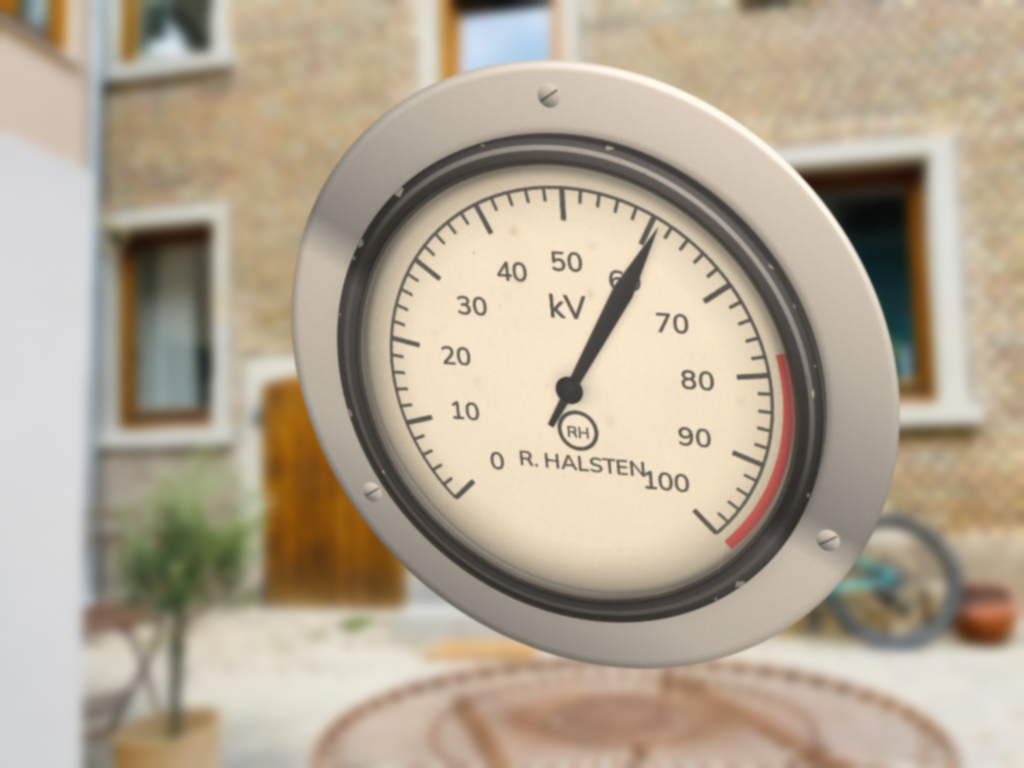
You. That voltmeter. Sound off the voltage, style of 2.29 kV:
61 kV
